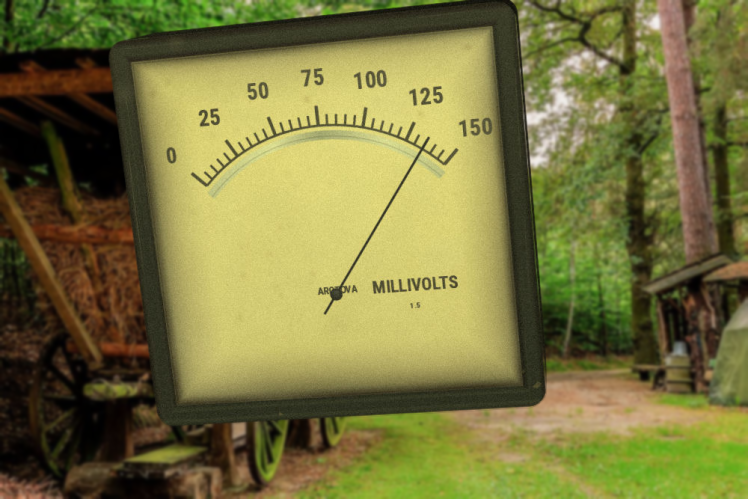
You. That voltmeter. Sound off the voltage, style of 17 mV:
135 mV
